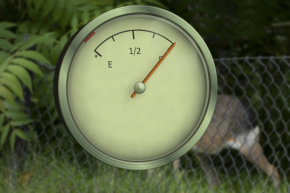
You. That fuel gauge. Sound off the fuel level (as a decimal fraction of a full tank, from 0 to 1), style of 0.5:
1
